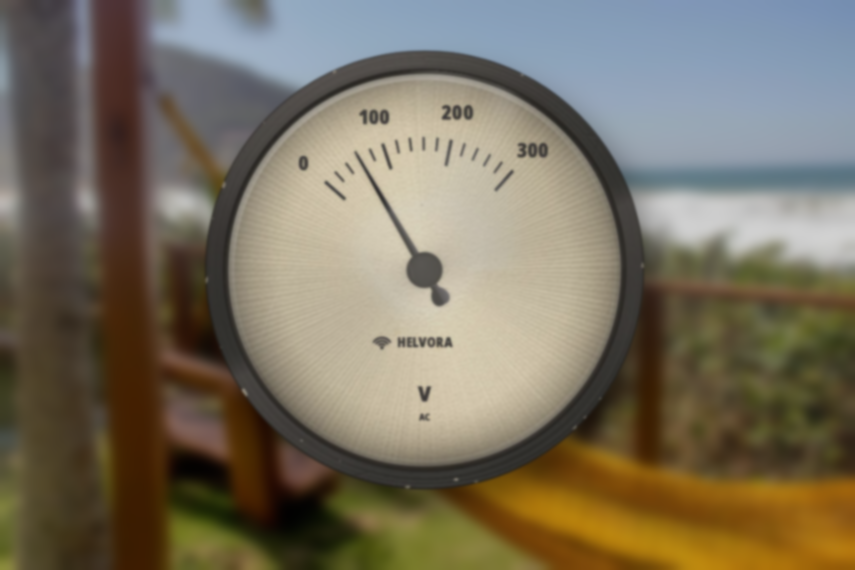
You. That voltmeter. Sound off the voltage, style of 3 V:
60 V
